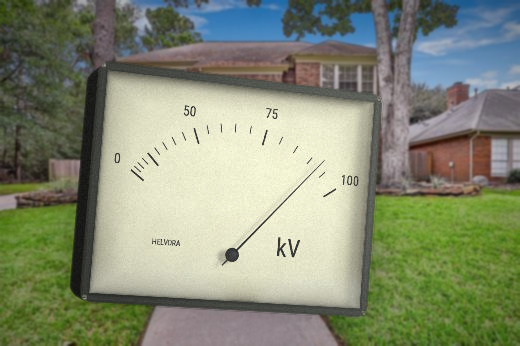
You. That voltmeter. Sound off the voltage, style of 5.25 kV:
92.5 kV
